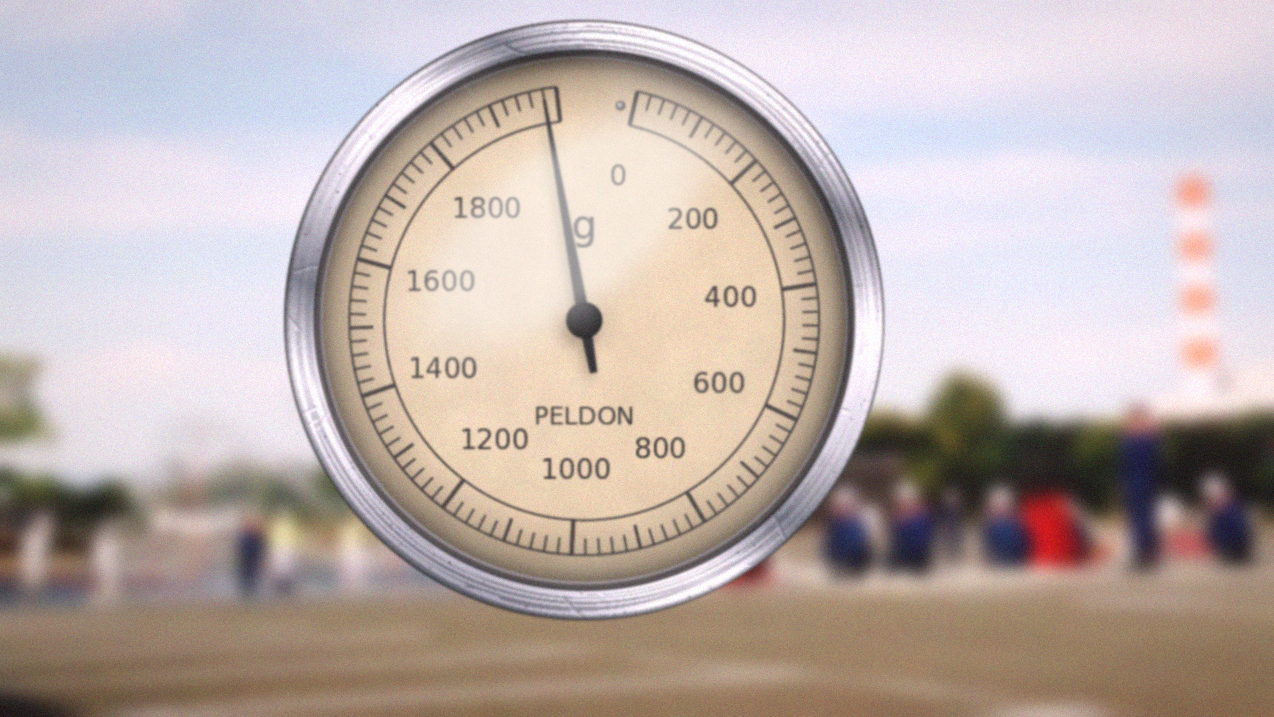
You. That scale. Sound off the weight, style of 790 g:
1980 g
